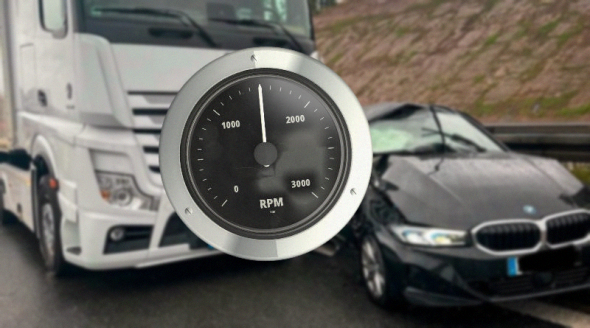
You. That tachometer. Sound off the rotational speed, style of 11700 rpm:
1500 rpm
